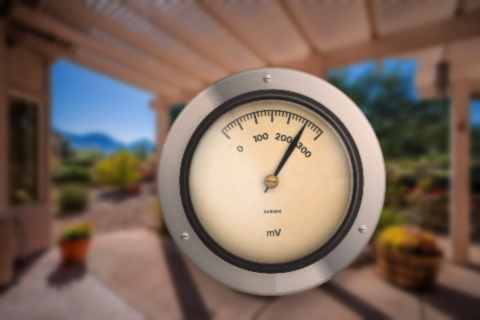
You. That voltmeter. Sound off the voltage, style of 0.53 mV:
250 mV
